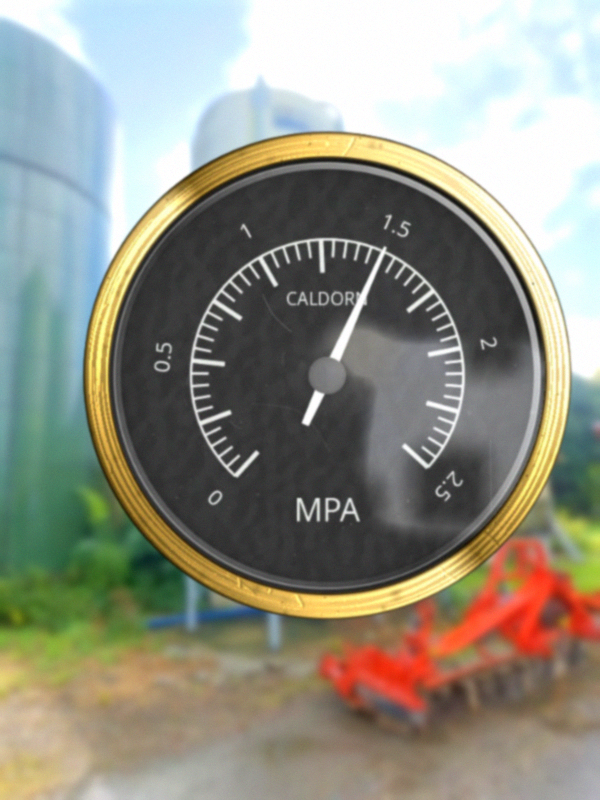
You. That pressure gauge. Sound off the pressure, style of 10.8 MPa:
1.5 MPa
